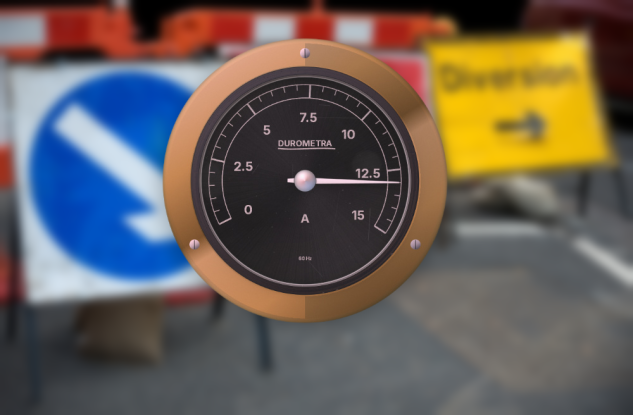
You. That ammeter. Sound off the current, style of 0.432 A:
13 A
